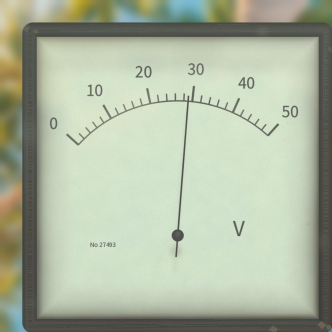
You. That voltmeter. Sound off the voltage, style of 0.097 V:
29 V
